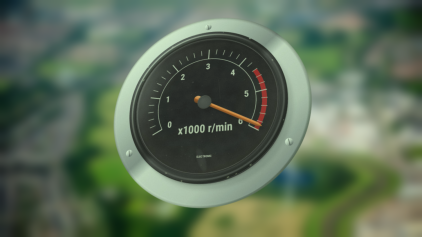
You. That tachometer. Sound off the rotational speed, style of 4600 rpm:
5900 rpm
